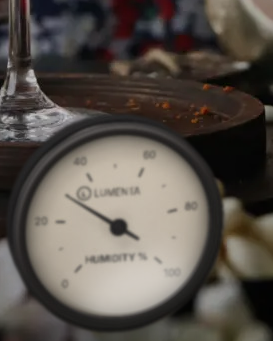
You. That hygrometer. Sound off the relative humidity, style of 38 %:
30 %
